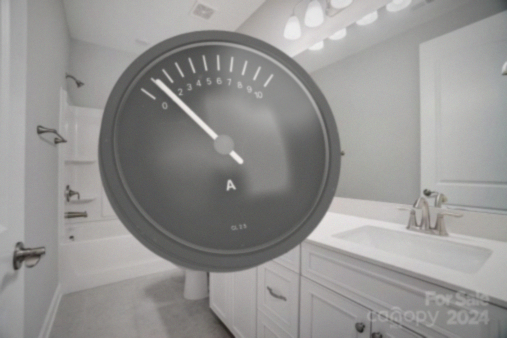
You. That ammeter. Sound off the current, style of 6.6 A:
1 A
